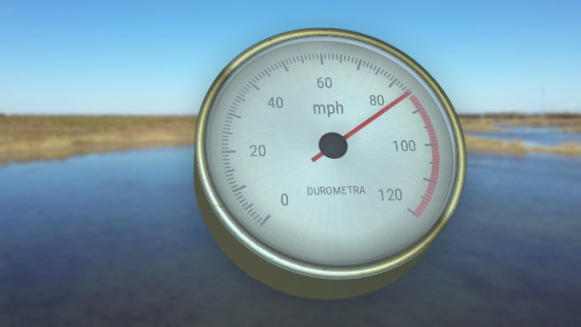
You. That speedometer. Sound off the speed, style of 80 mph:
85 mph
